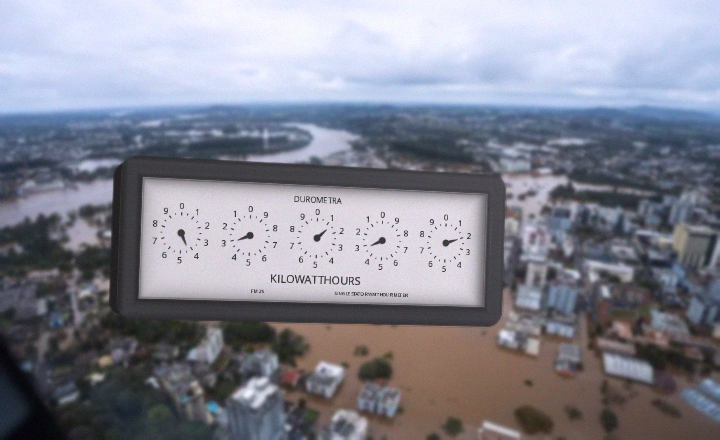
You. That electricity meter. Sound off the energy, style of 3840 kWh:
43132 kWh
